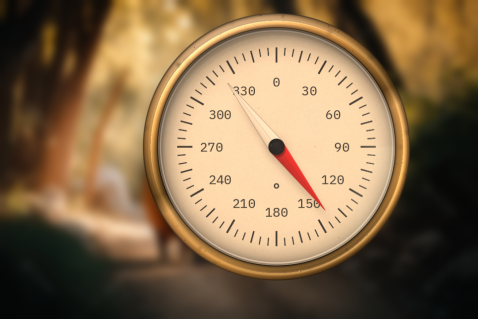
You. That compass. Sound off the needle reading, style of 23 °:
142.5 °
